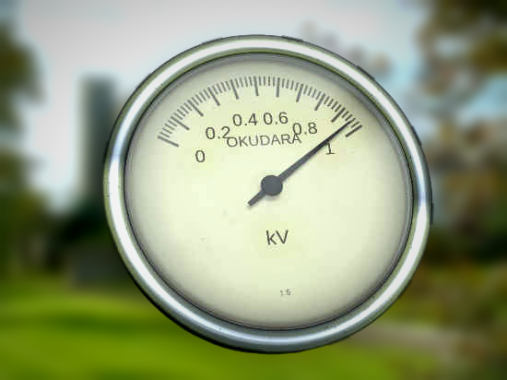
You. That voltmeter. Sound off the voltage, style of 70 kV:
0.96 kV
